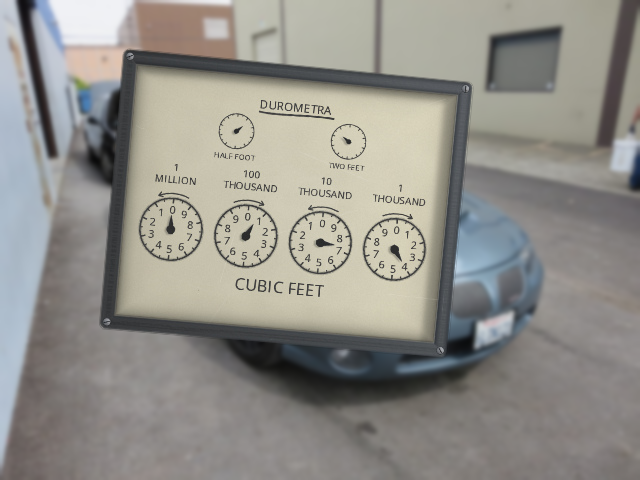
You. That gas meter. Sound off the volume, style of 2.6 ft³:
7400 ft³
